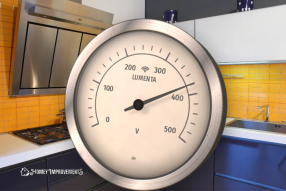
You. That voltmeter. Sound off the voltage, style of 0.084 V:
380 V
